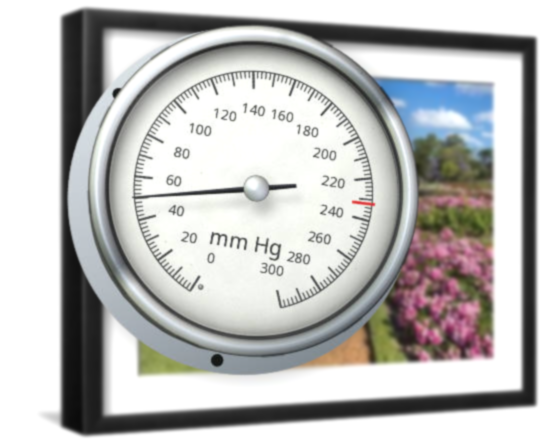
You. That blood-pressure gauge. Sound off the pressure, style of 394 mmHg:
50 mmHg
